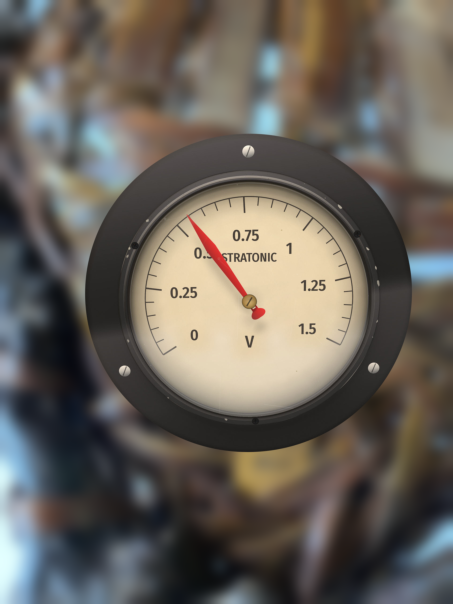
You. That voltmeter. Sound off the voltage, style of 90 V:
0.55 V
